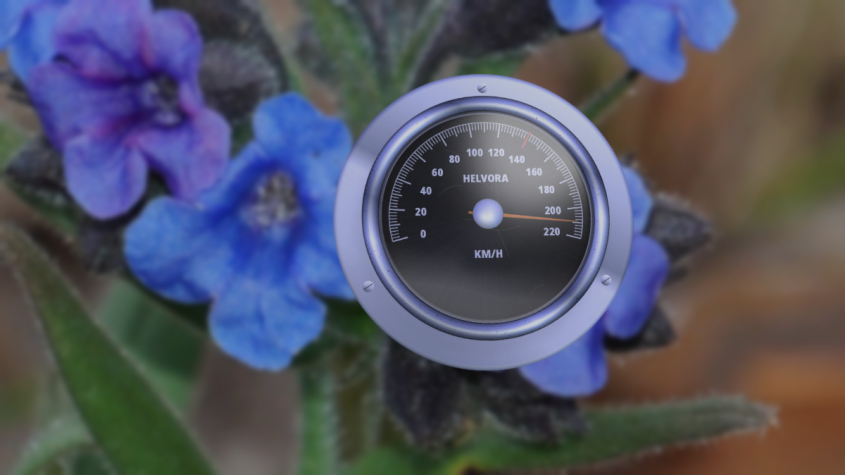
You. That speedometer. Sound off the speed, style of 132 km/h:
210 km/h
